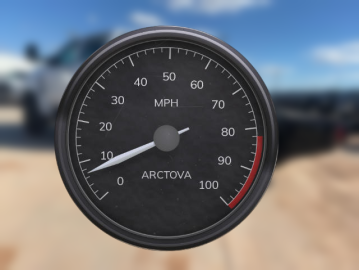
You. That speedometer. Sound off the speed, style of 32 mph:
7 mph
